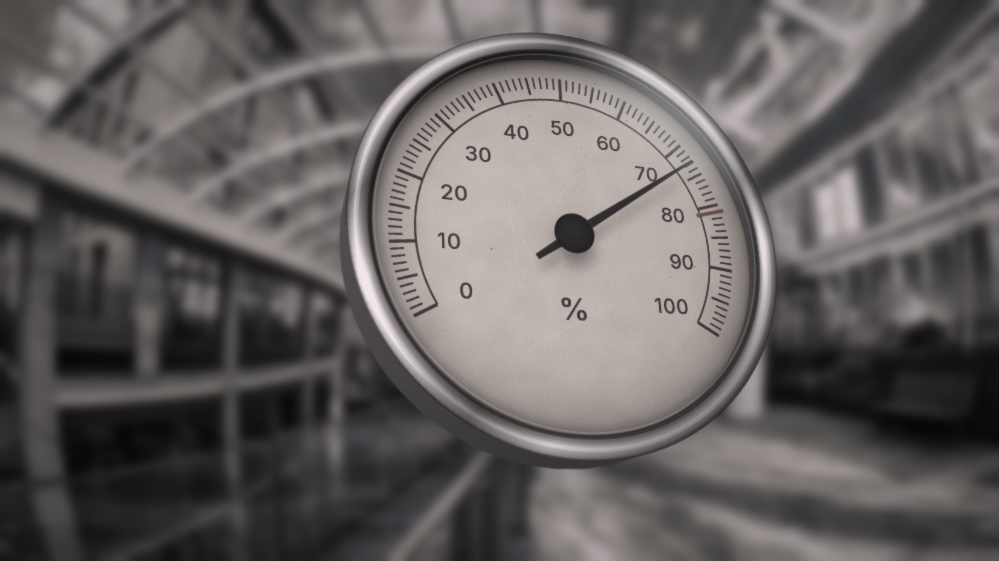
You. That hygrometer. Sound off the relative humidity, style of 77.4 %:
73 %
